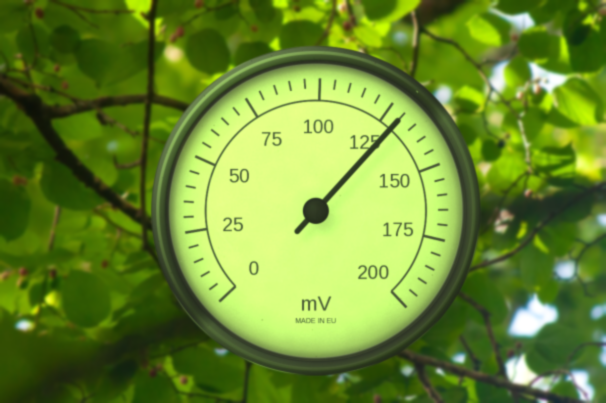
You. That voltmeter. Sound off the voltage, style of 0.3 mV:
130 mV
